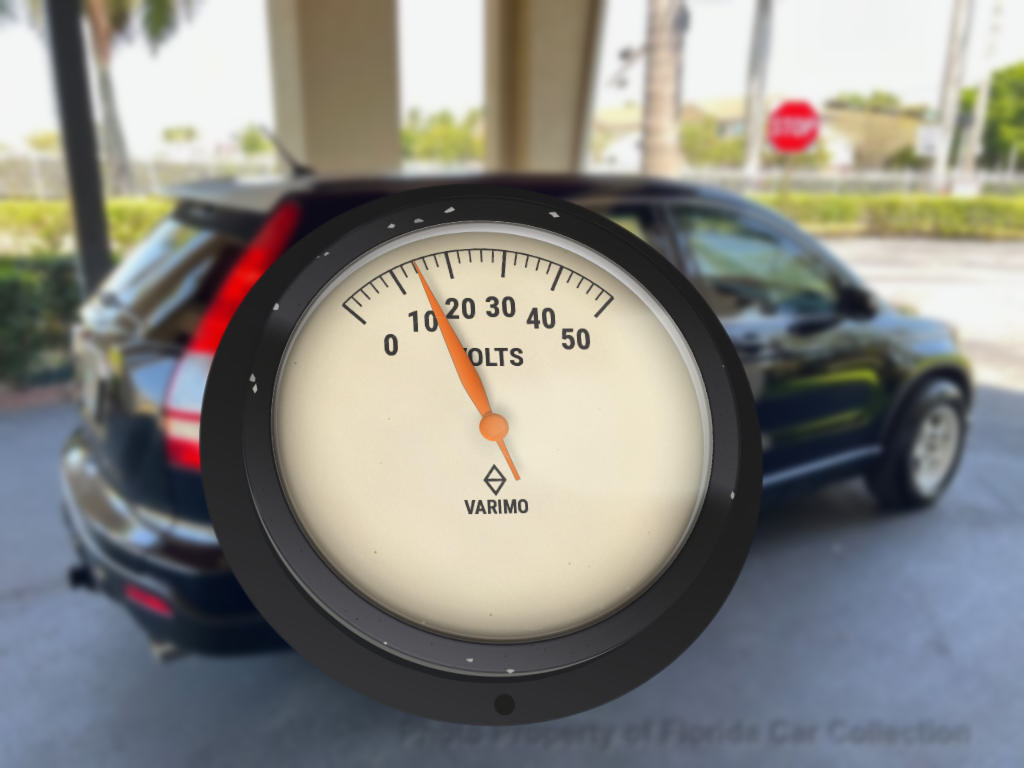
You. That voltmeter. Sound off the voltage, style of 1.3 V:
14 V
